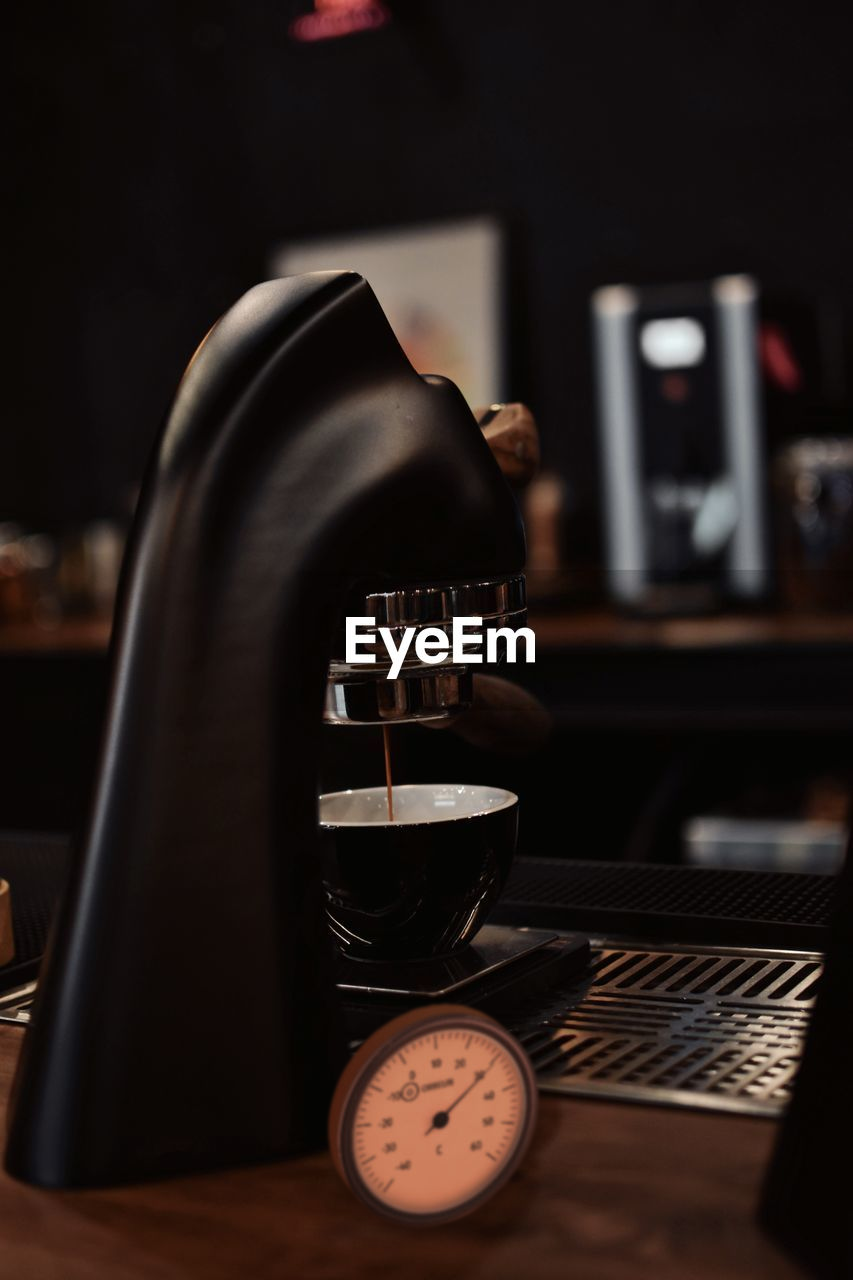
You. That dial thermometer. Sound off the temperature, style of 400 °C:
30 °C
